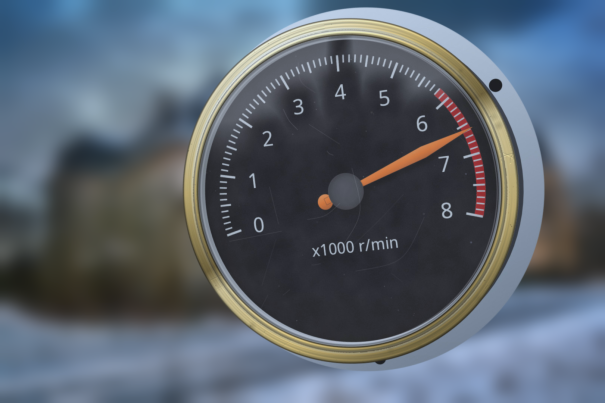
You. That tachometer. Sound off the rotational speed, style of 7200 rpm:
6600 rpm
